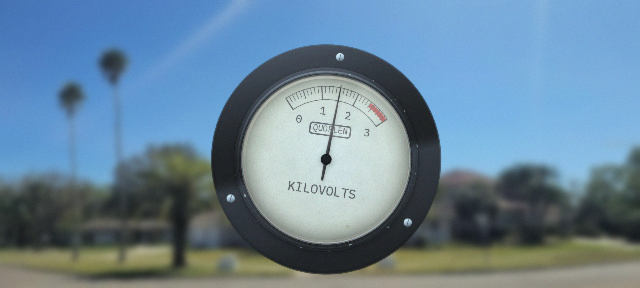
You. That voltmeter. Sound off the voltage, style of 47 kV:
1.5 kV
